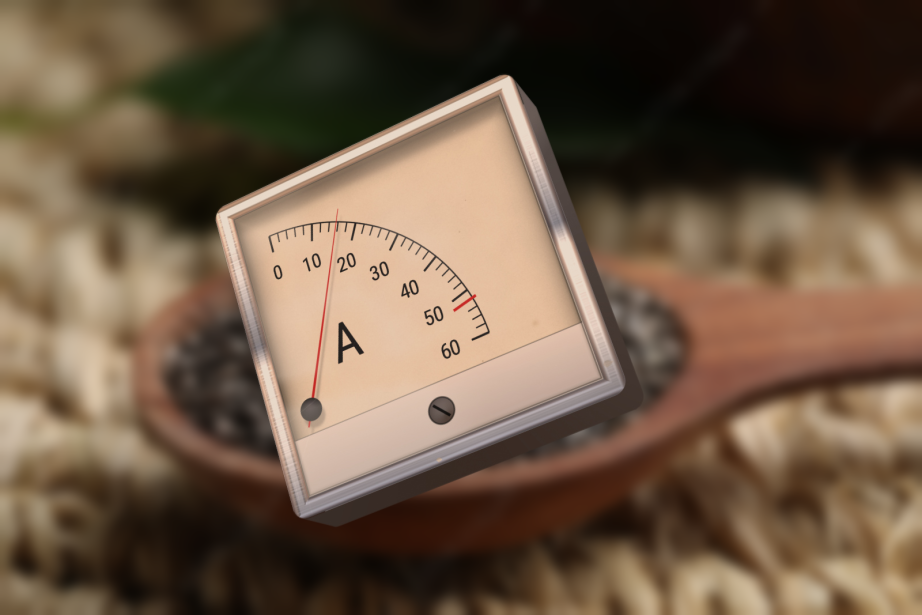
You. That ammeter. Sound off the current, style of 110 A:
16 A
